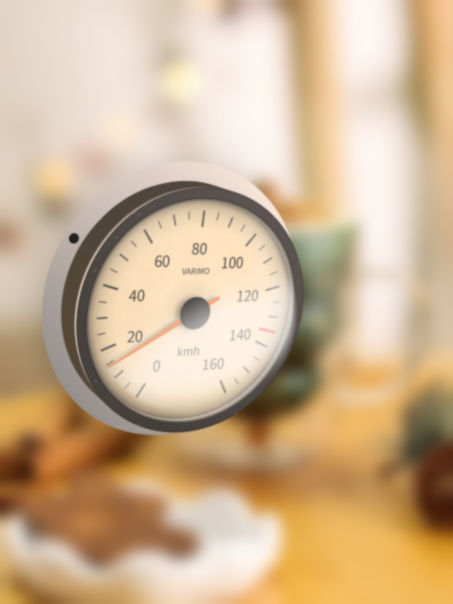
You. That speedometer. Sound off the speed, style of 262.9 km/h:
15 km/h
